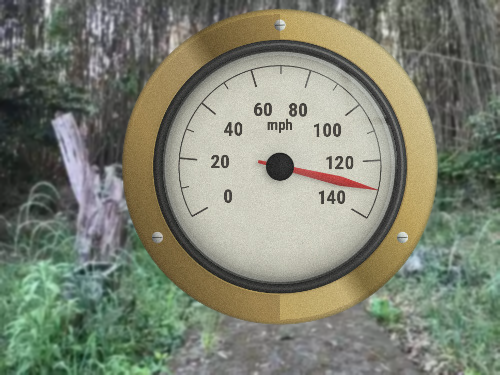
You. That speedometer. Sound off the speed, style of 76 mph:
130 mph
